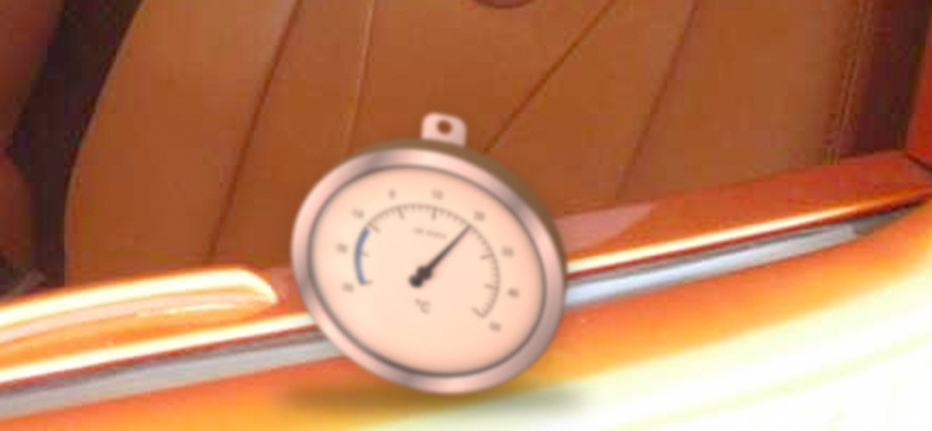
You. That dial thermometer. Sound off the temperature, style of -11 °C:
20 °C
